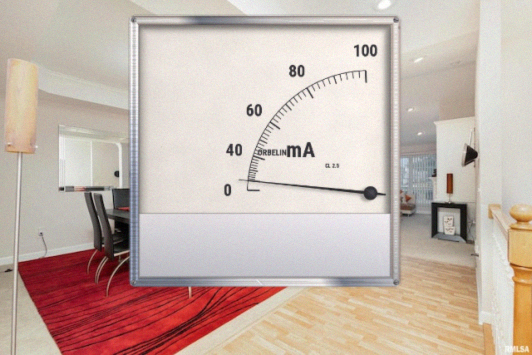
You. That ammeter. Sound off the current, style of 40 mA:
20 mA
